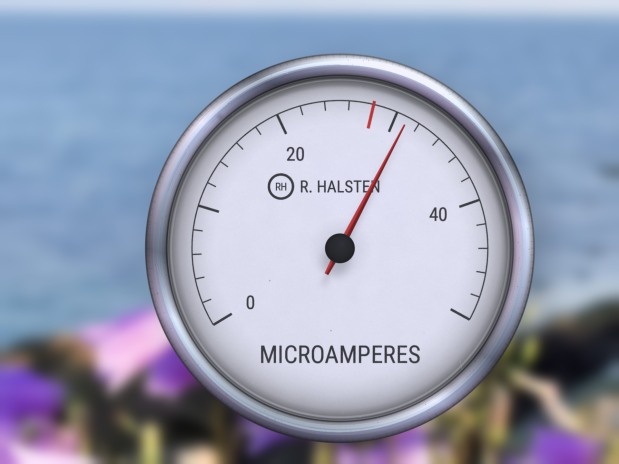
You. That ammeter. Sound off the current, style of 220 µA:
31 µA
